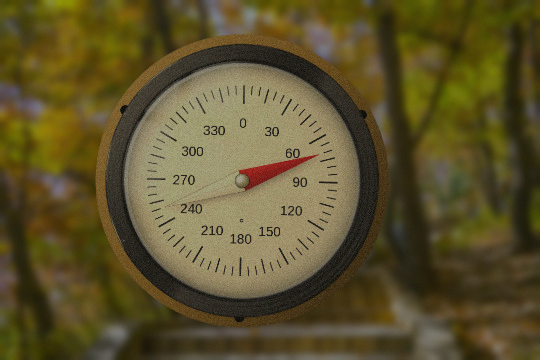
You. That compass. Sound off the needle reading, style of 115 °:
70 °
